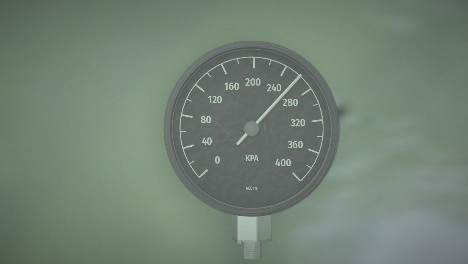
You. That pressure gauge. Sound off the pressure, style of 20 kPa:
260 kPa
